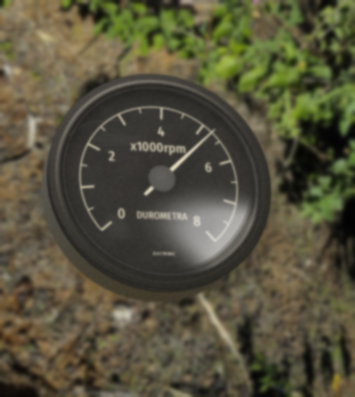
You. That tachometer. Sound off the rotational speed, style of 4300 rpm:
5250 rpm
